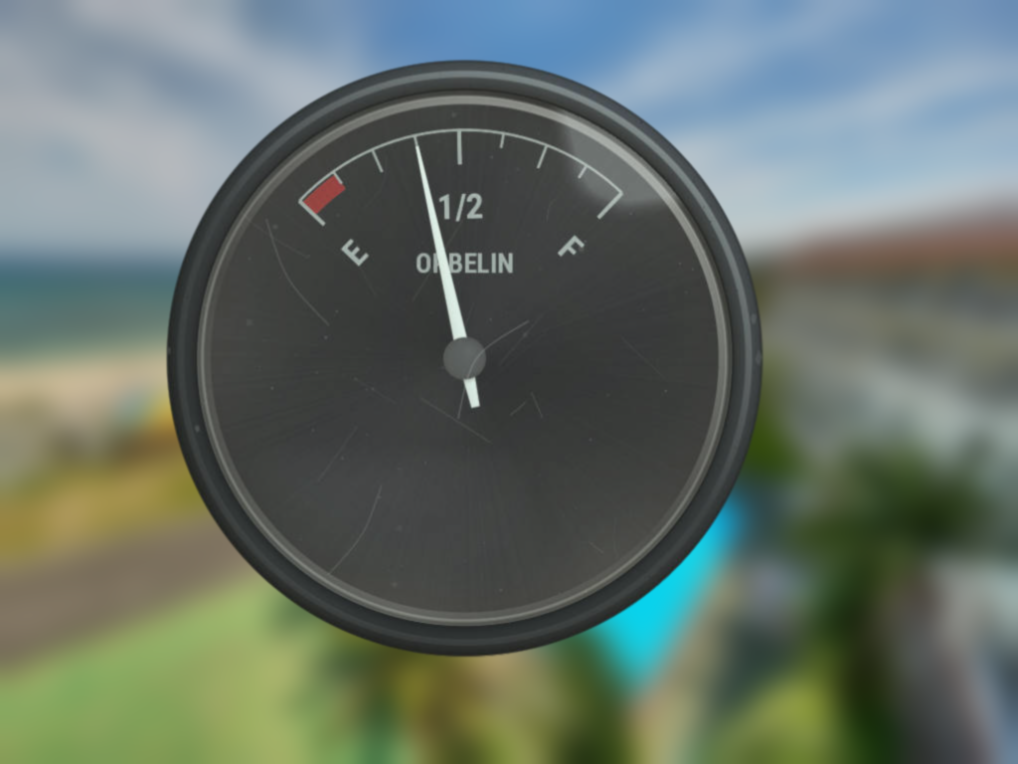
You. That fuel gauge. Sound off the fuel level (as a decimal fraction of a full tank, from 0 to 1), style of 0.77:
0.375
